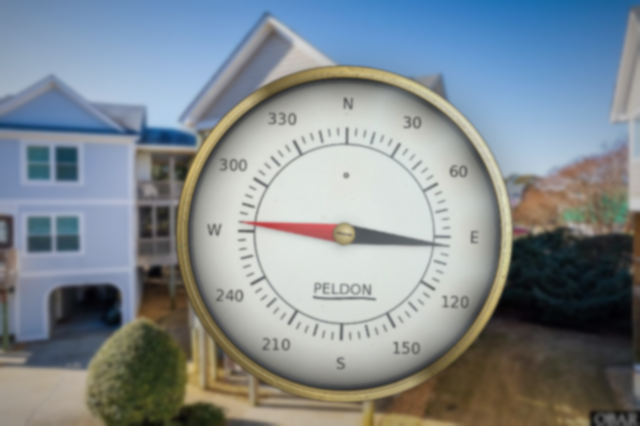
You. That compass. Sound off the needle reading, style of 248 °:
275 °
